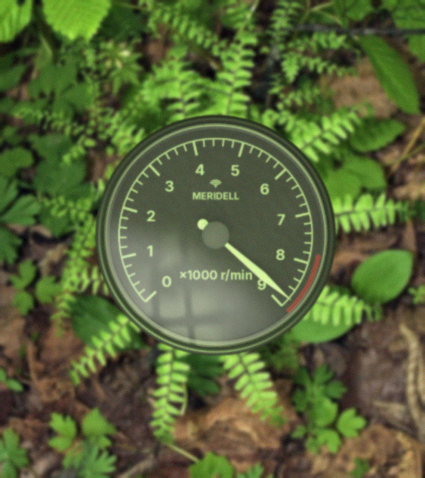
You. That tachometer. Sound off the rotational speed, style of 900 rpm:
8800 rpm
